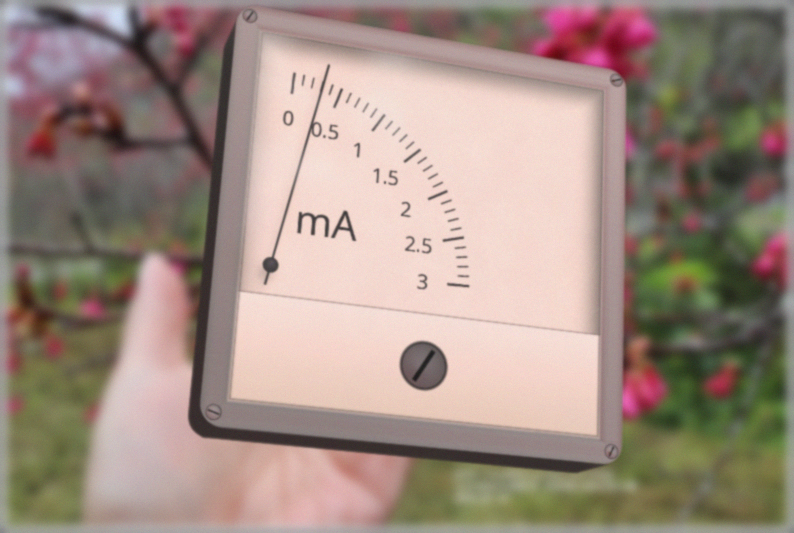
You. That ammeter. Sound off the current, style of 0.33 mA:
0.3 mA
